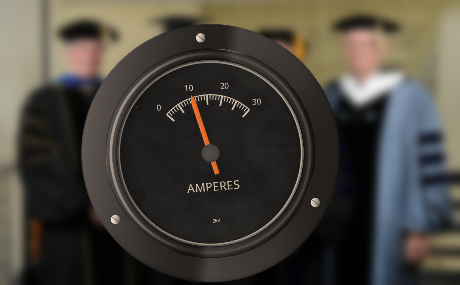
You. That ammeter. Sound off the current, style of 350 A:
10 A
